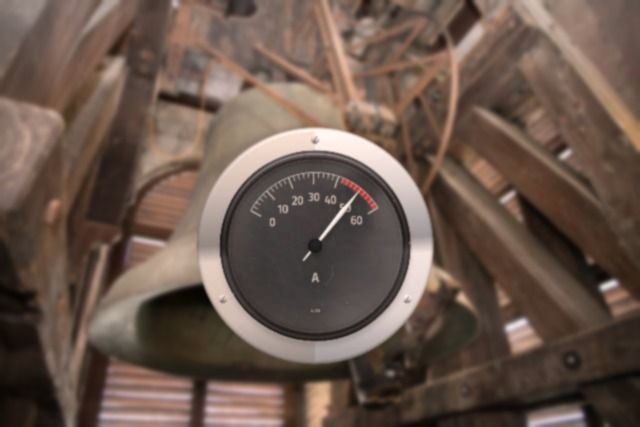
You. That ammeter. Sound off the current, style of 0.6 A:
50 A
